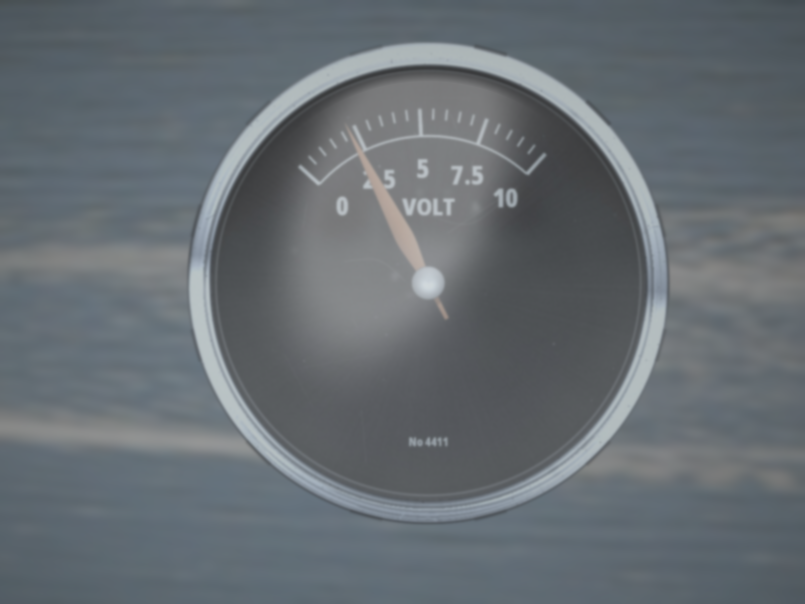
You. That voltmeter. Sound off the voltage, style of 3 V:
2.25 V
